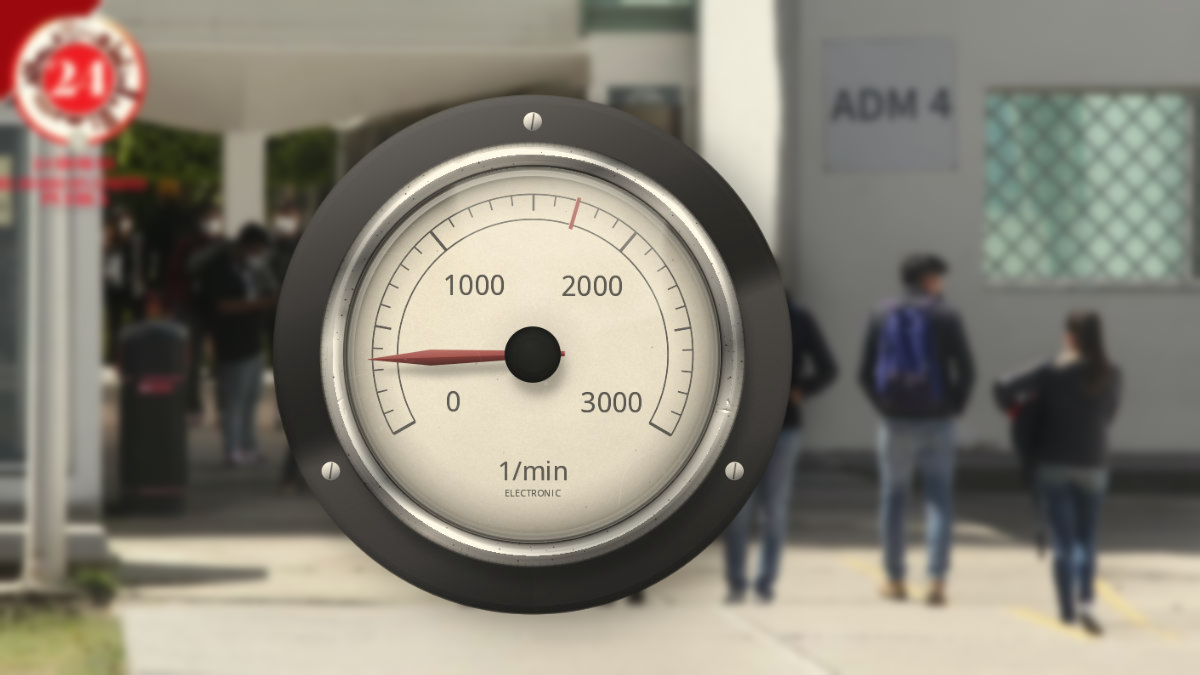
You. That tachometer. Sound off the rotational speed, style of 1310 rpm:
350 rpm
